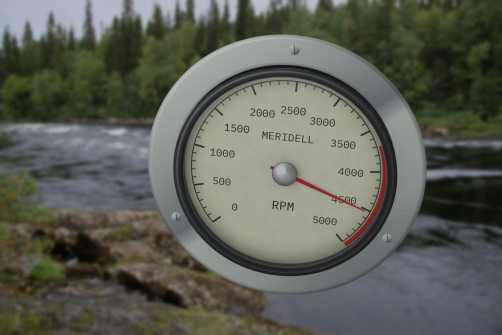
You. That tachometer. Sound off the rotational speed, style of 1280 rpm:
4500 rpm
